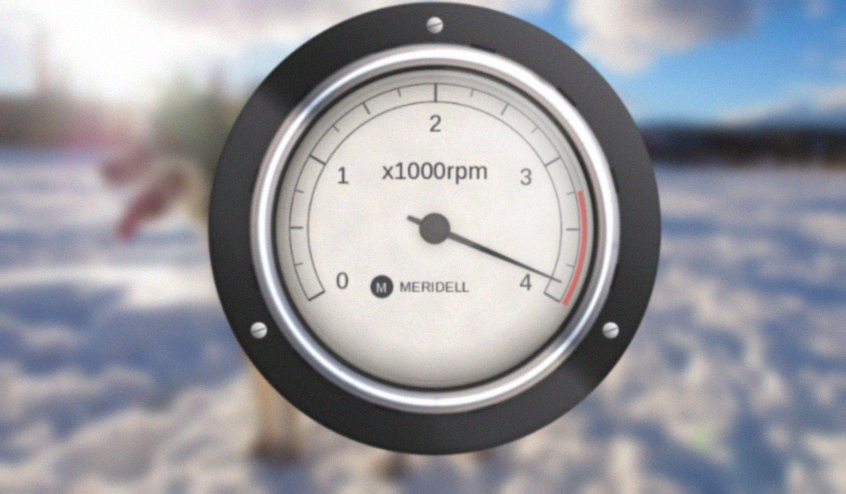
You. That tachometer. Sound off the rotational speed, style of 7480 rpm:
3875 rpm
